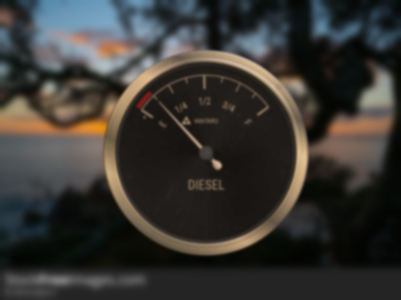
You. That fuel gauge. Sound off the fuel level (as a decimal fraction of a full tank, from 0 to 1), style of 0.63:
0.125
